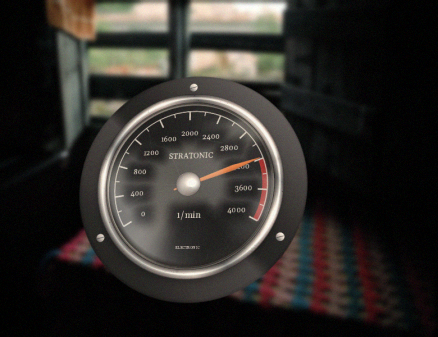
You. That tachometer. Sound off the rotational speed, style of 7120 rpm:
3200 rpm
